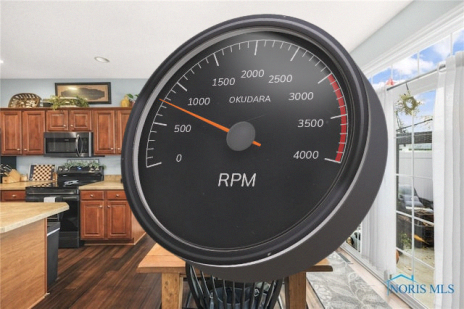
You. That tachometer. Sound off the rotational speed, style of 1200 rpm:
750 rpm
